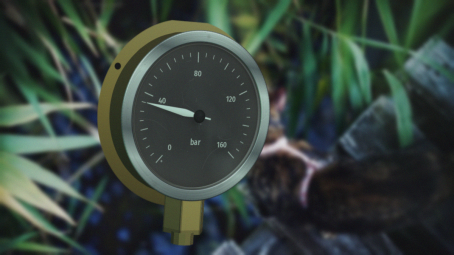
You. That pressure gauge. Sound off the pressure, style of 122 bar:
35 bar
